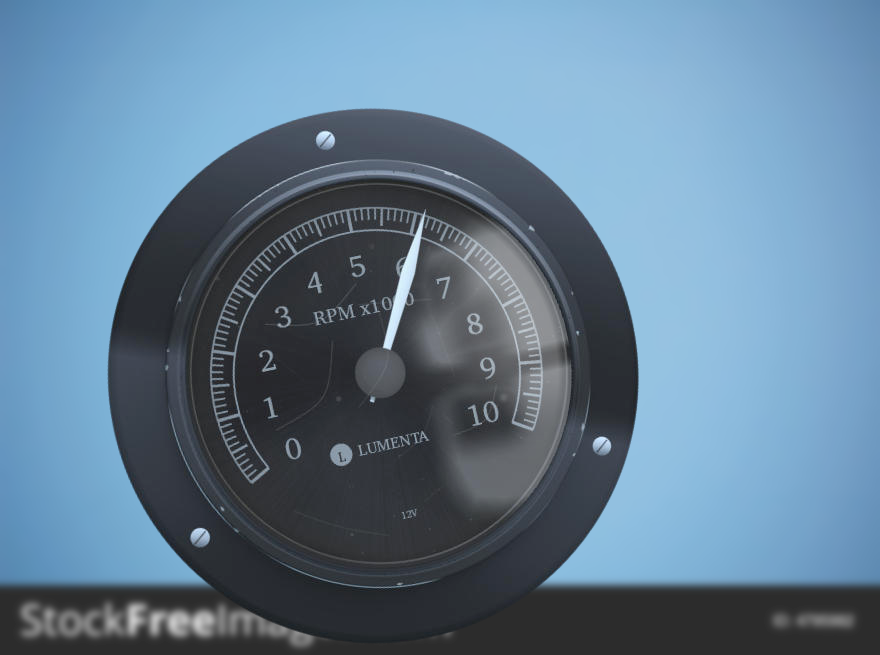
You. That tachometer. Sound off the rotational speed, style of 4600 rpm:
6100 rpm
